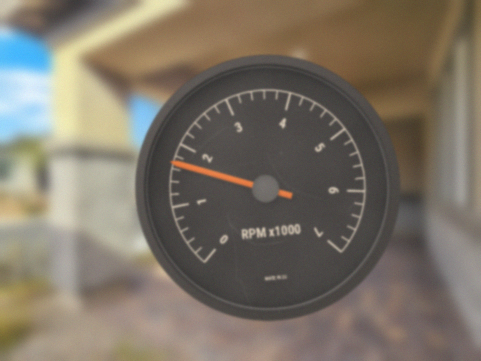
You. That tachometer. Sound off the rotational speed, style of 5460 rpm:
1700 rpm
